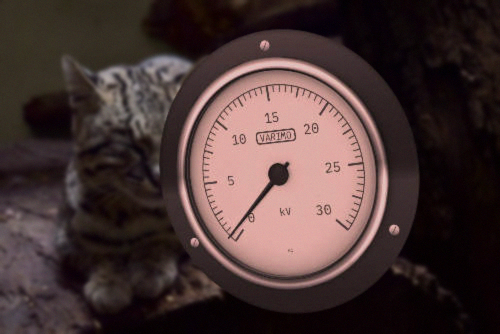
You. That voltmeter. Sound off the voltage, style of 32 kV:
0.5 kV
